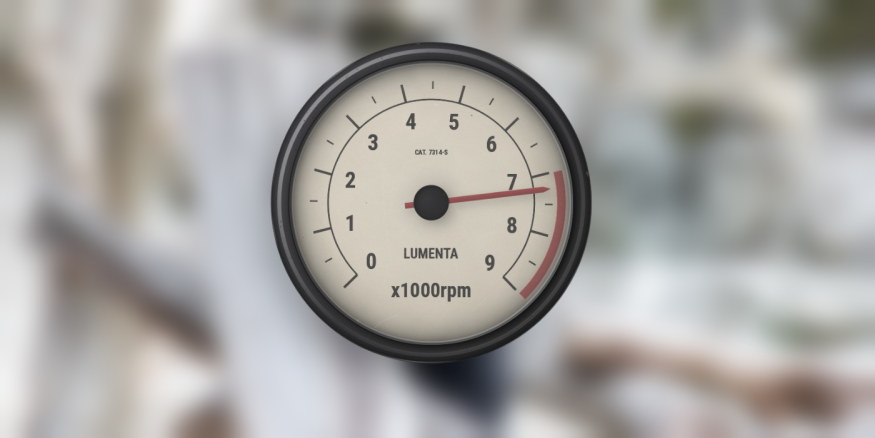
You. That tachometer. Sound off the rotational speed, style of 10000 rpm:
7250 rpm
